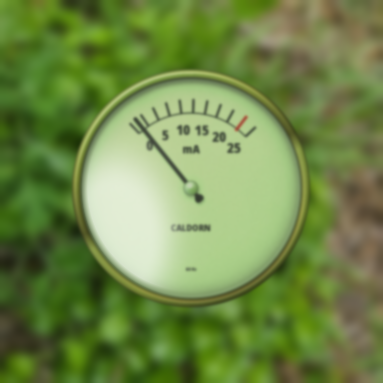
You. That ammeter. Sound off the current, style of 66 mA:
1.25 mA
